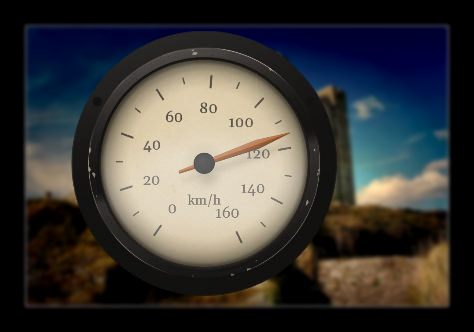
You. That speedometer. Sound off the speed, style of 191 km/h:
115 km/h
